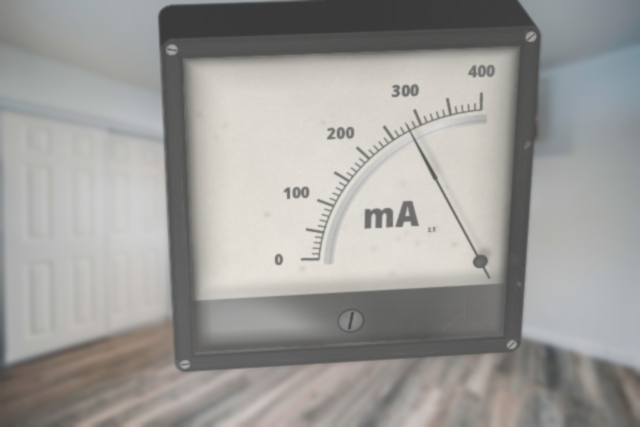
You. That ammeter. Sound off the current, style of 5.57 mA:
280 mA
